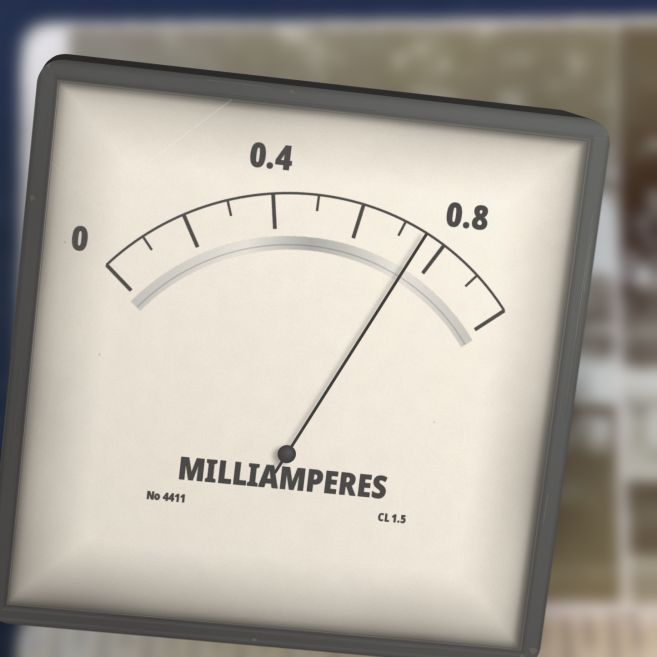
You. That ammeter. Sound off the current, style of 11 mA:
0.75 mA
